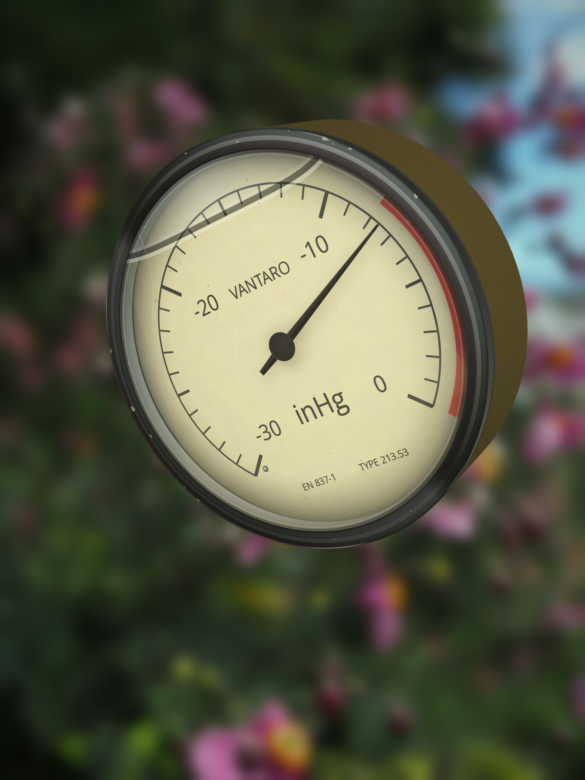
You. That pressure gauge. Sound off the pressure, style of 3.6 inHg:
-7.5 inHg
